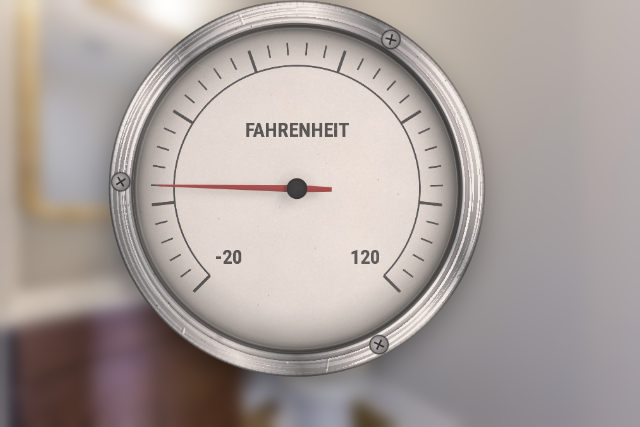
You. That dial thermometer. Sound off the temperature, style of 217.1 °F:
4 °F
